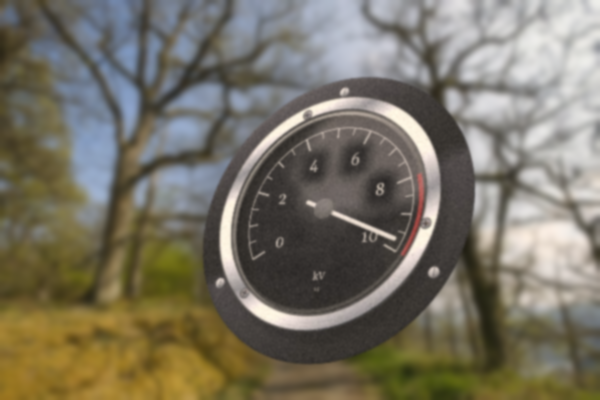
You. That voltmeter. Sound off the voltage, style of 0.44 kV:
9.75 kV
